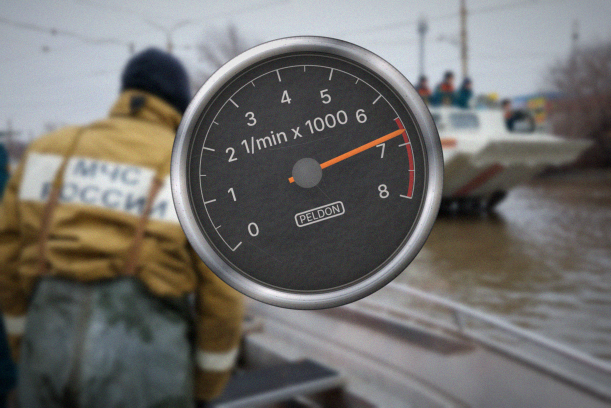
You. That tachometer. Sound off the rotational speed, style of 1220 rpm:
6750 rpm
